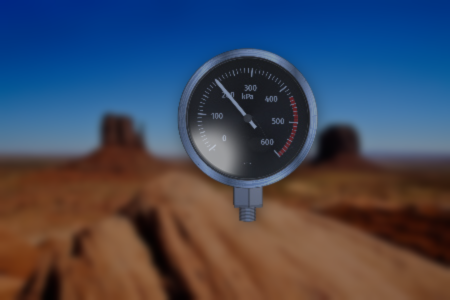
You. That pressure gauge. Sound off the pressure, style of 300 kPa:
200 kPa
